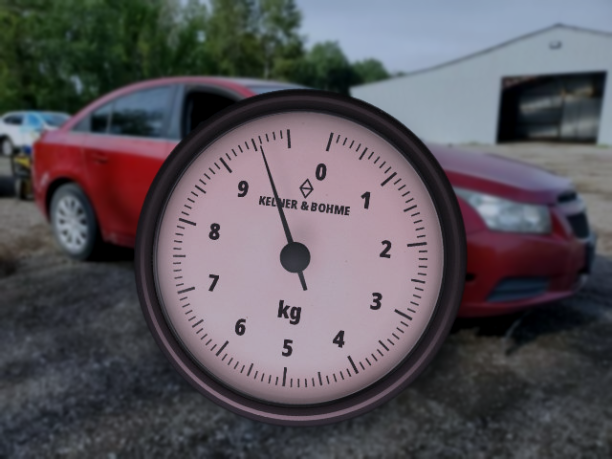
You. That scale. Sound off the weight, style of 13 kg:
9.6 kg
